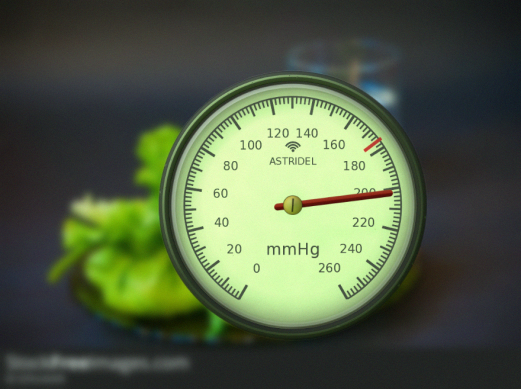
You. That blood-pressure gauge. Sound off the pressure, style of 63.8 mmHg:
202 mmHg
